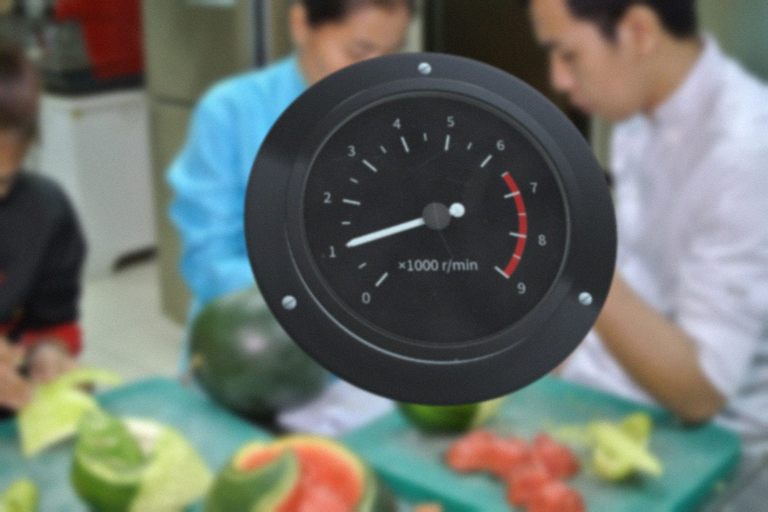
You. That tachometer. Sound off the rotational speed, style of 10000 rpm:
1000 rpm
